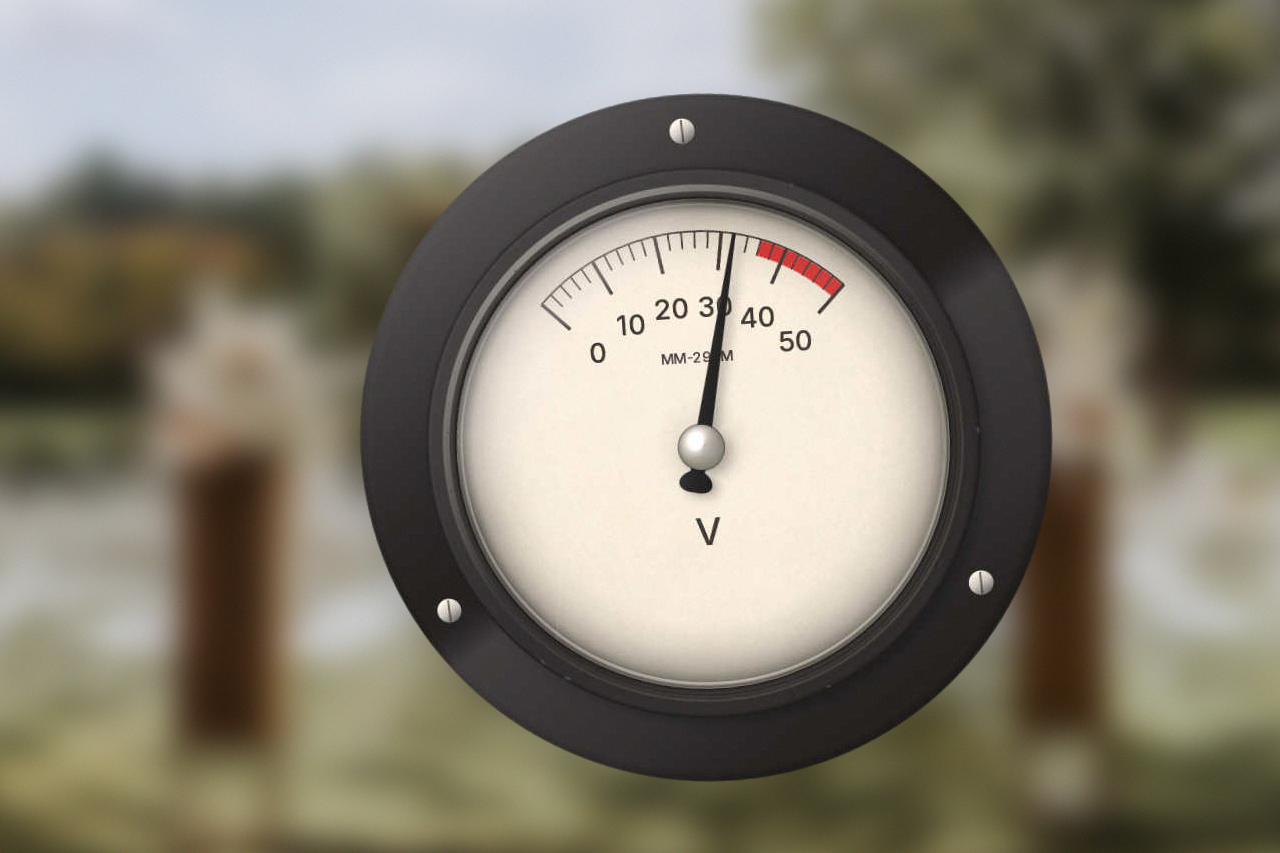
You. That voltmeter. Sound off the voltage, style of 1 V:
32 V
